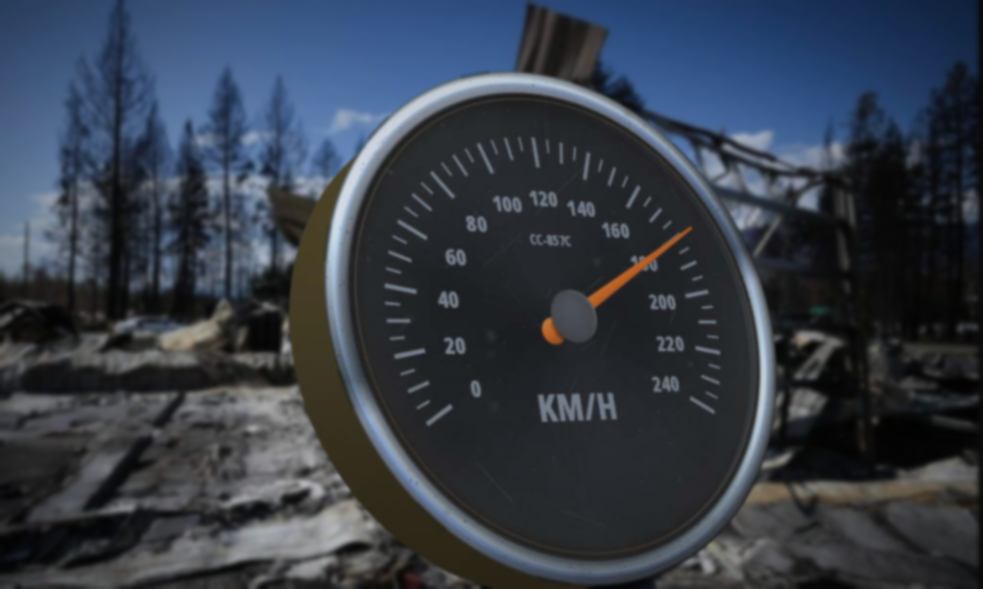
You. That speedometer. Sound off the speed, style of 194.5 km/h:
180 km/h
